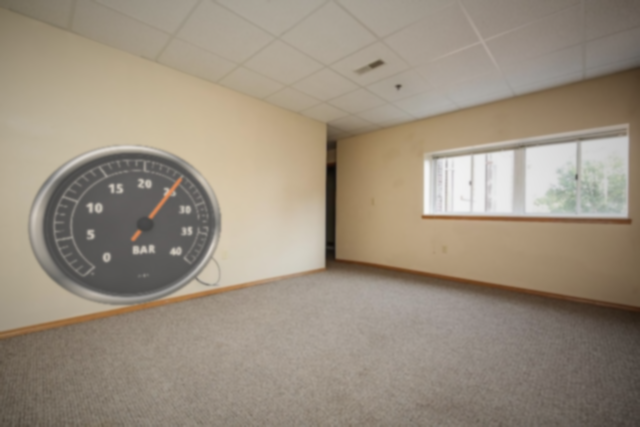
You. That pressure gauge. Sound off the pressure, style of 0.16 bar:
25 bar
